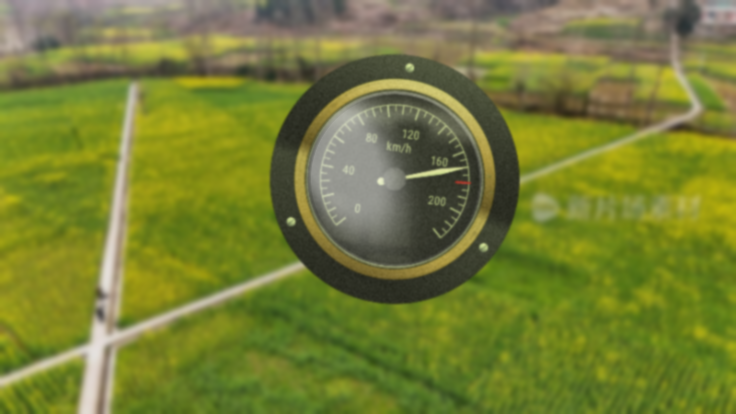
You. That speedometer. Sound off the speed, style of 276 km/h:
170 km/h
